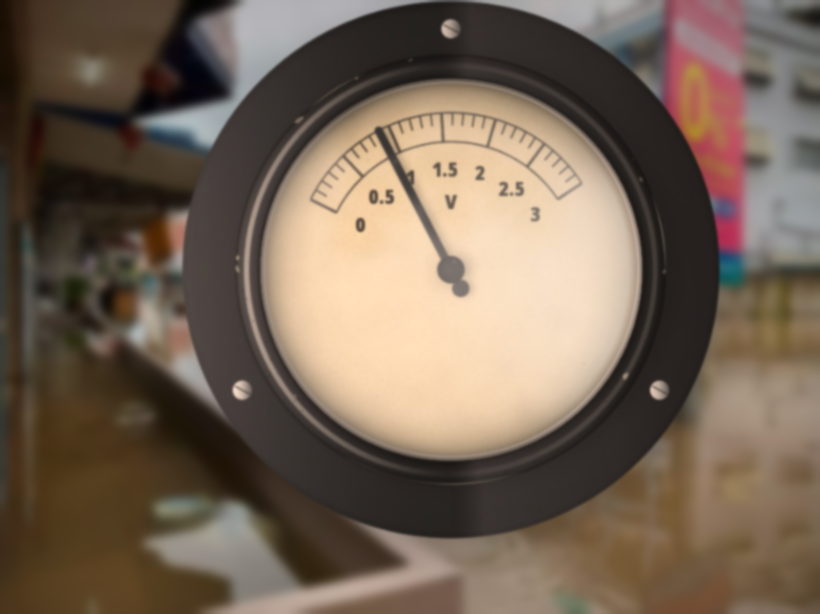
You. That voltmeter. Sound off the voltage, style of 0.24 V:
0.9 V
